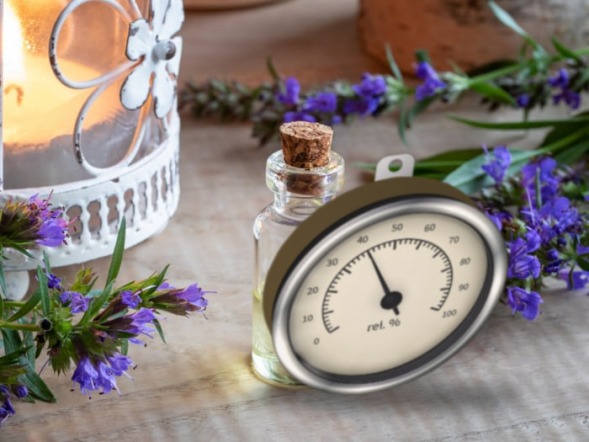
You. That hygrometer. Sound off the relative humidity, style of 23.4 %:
40 %
